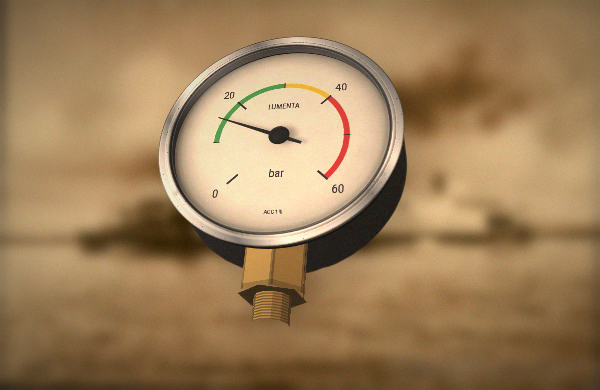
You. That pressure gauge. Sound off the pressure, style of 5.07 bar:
15 bar
